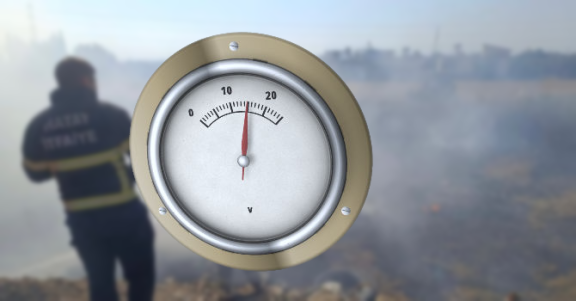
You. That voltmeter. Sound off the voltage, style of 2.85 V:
15 V
